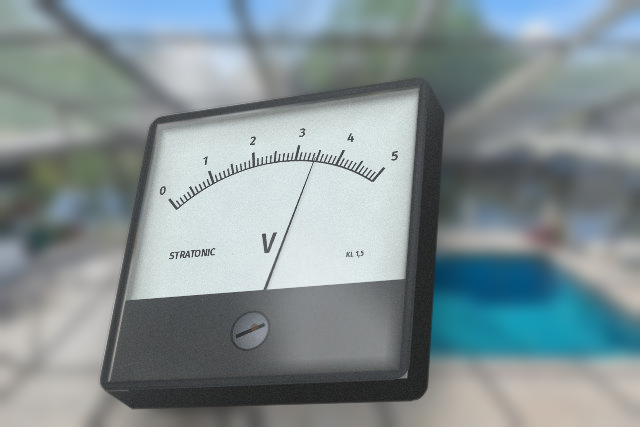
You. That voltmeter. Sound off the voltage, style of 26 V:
3.5 V
